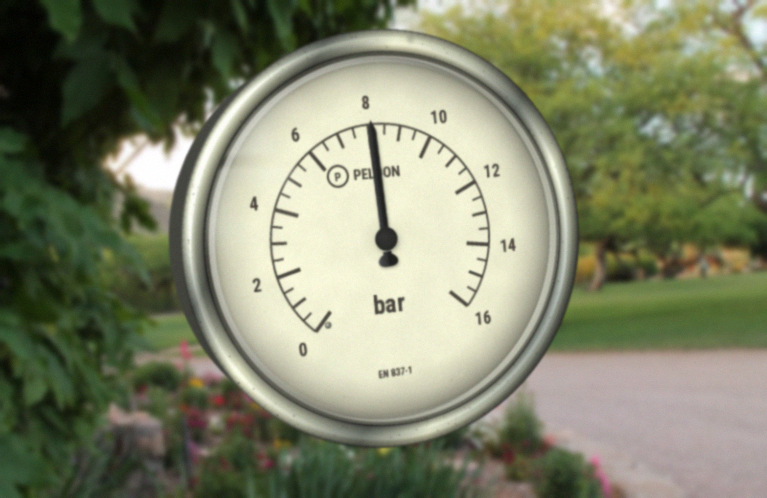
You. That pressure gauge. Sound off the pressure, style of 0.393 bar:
8 bar
